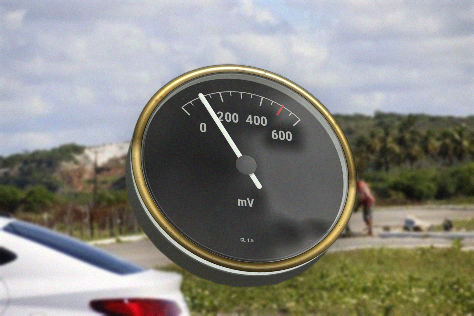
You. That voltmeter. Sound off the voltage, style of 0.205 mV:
100 mV
